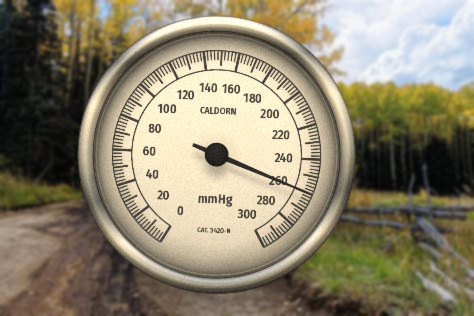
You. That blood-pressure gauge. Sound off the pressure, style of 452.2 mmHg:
260 mmHg
